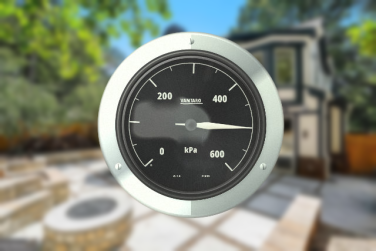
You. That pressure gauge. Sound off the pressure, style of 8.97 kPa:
500 kPa
